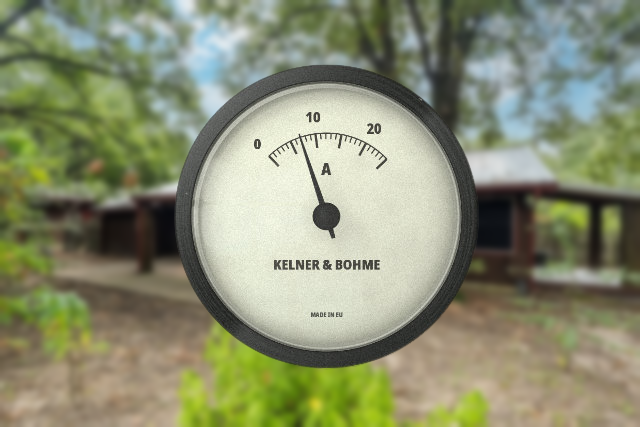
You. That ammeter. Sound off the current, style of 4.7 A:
7 A
